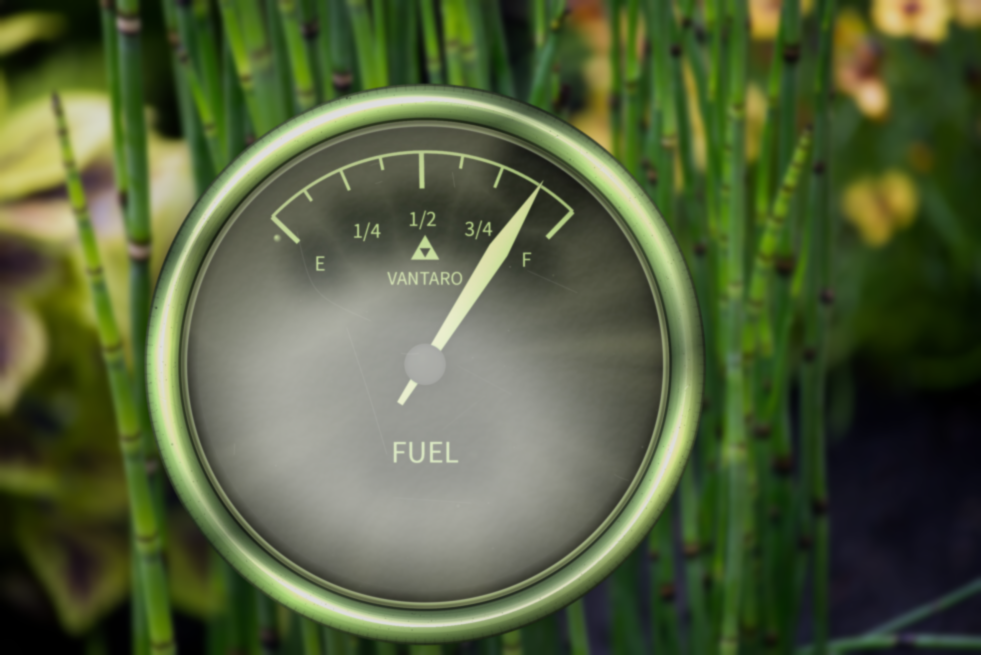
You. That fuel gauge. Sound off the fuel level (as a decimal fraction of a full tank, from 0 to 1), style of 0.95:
0.875
